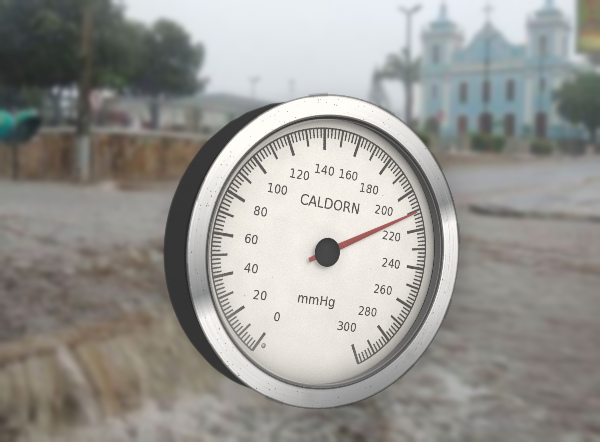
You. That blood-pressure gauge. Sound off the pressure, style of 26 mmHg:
210 mmHg
